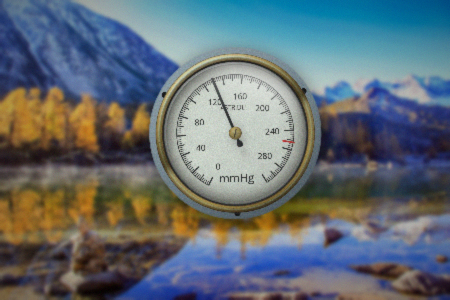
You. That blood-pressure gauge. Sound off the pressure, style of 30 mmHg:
130 mmHg
